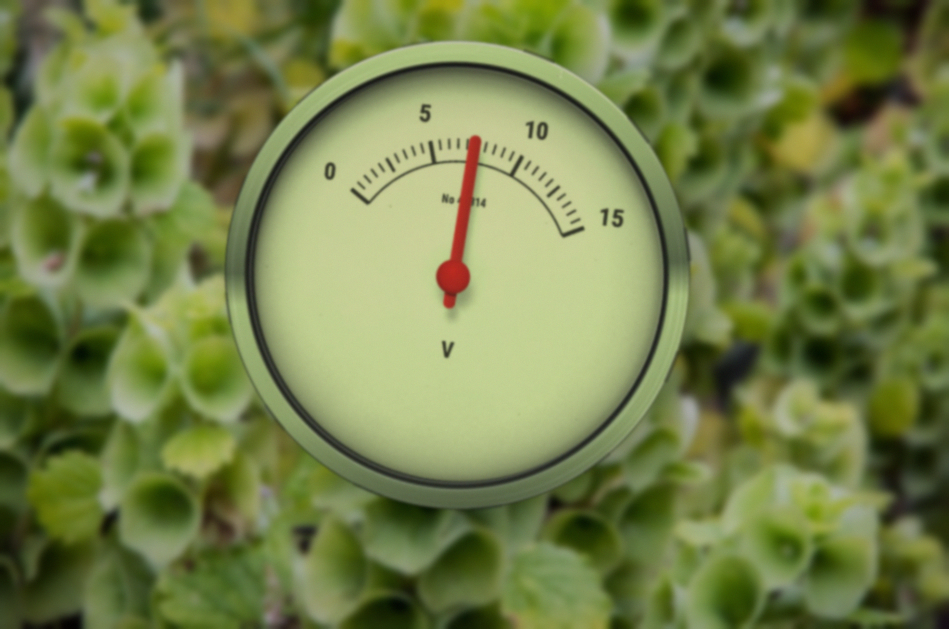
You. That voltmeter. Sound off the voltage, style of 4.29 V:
7.5 V
